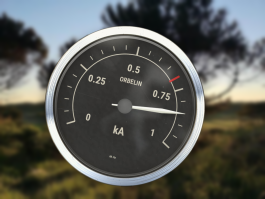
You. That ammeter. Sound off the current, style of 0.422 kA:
0.85 kA
